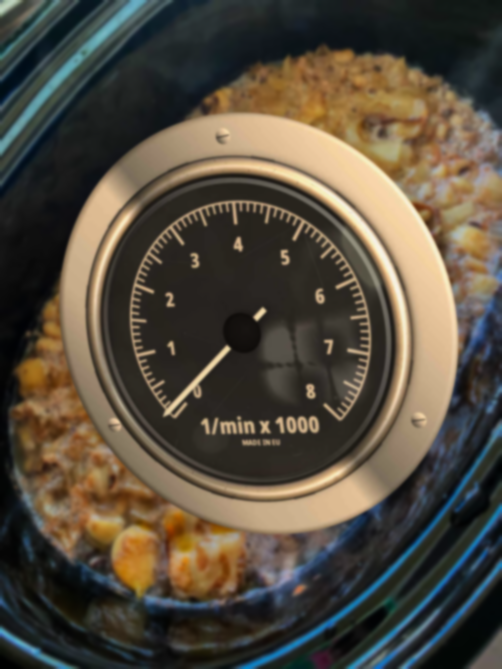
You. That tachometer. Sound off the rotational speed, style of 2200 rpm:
100 rpm
